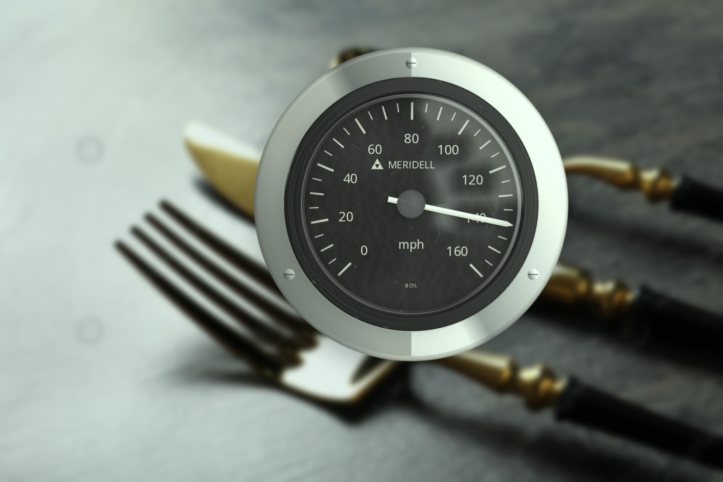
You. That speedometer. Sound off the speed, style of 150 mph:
140 mph
